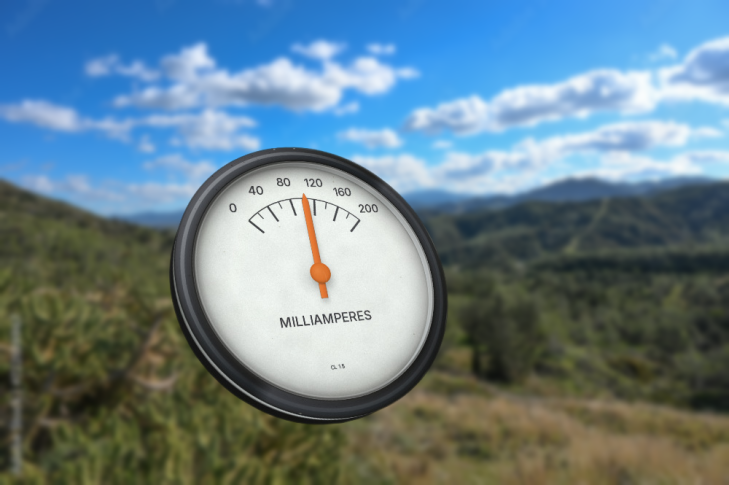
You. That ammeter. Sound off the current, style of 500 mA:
100 mA
